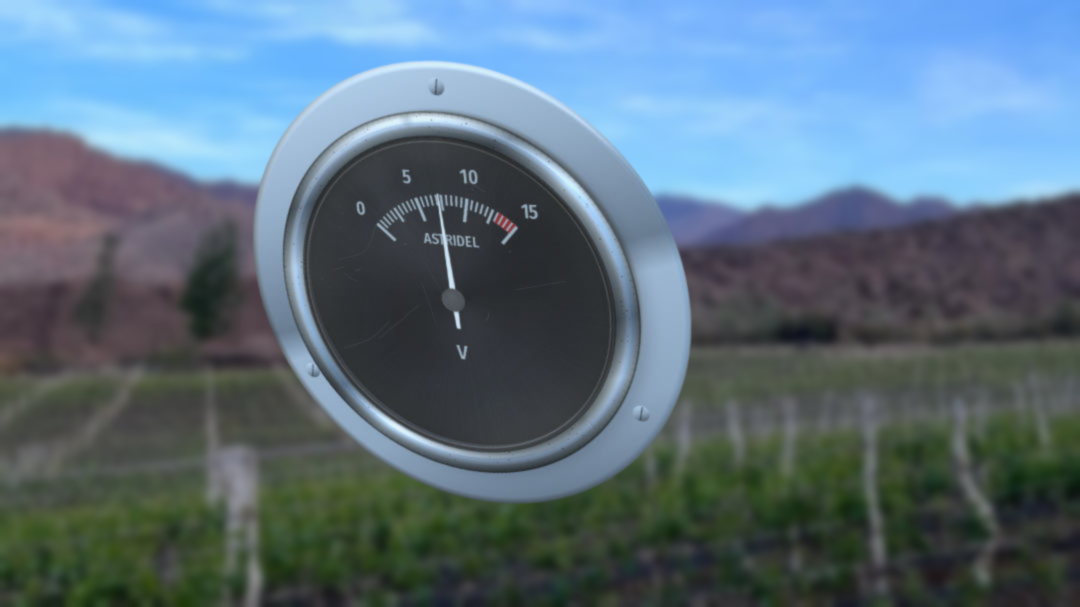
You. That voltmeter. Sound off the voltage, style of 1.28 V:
7.5 V
